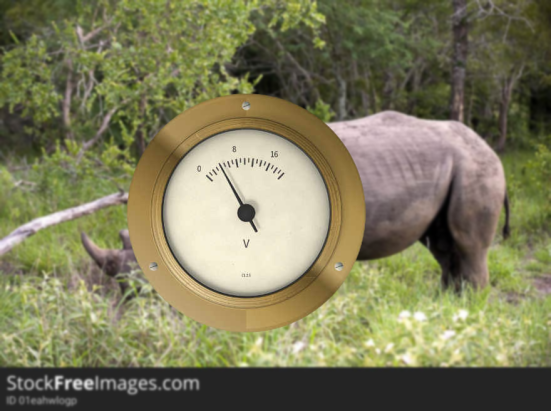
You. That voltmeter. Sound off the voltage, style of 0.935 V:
4 V
